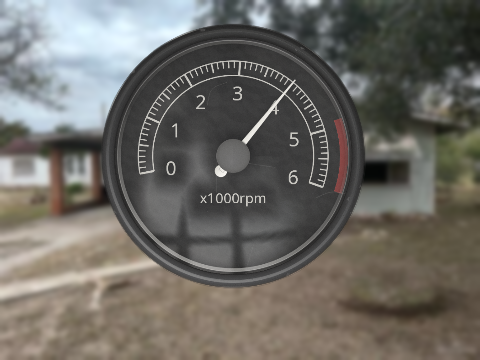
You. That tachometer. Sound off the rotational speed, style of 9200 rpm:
4000 rpm
